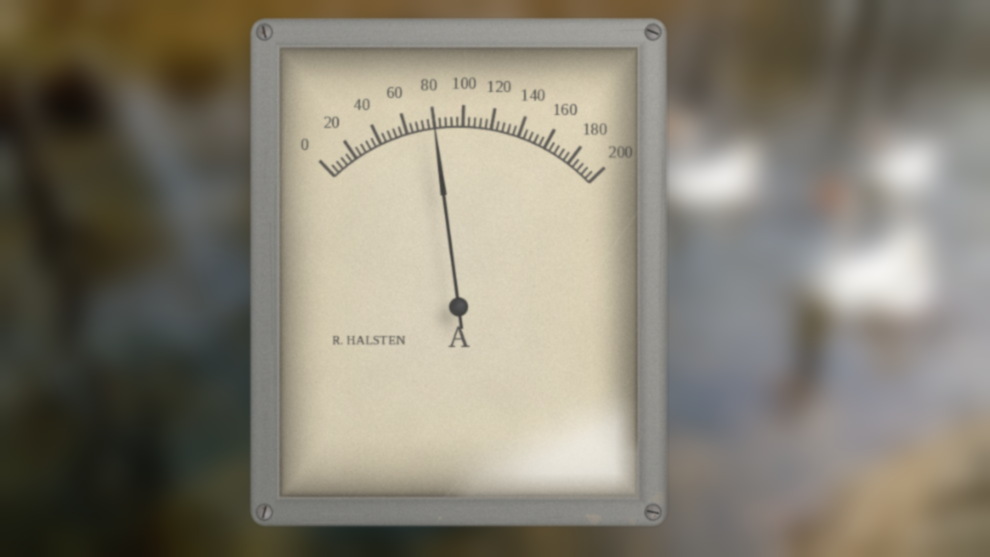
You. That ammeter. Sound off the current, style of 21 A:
80 A
